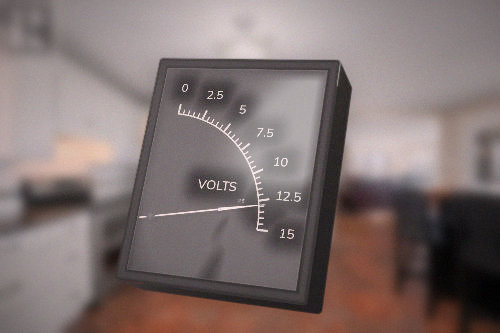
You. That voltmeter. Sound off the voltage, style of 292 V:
13 V
